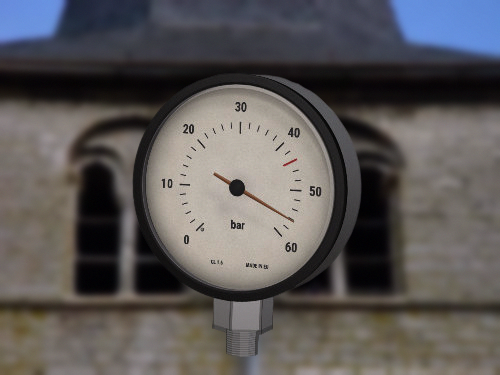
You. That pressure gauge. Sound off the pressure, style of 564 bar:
56 bar
